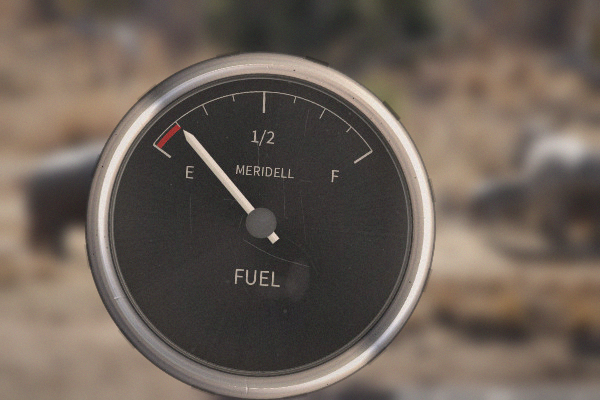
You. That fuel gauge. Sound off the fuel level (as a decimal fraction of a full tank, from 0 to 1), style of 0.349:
0.125
